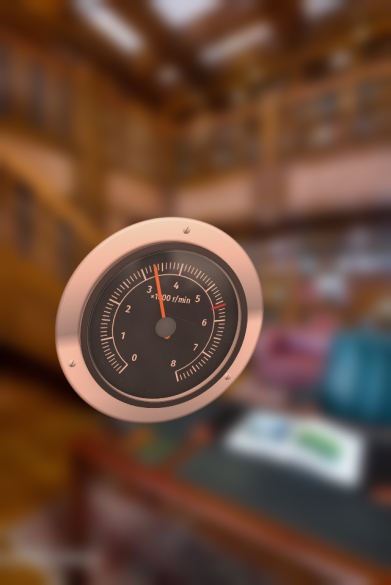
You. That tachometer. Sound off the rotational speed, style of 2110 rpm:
3300 rpm
